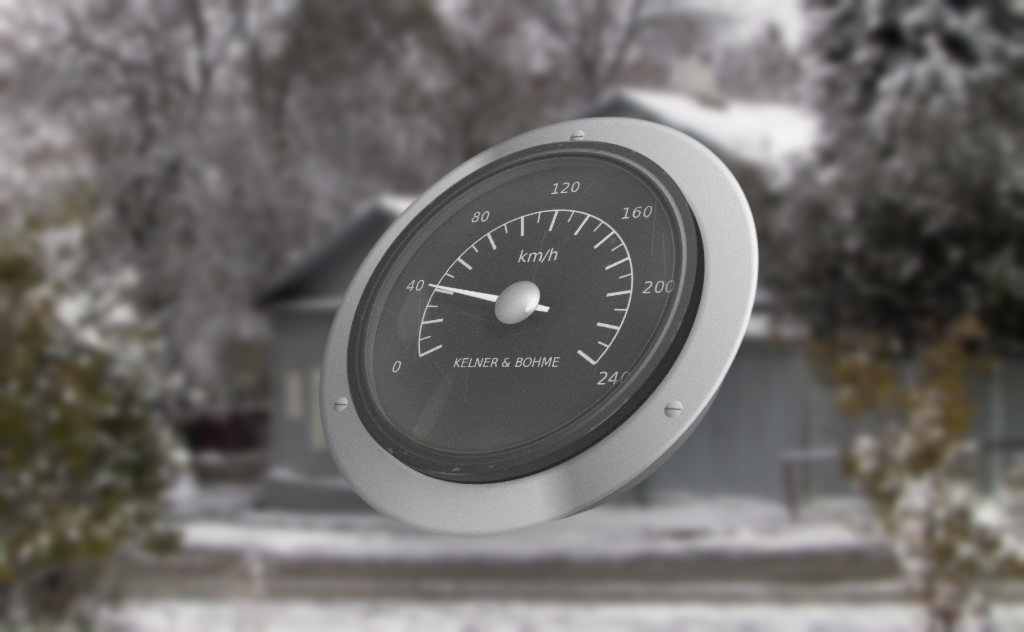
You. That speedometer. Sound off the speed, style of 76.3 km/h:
40 km/h
